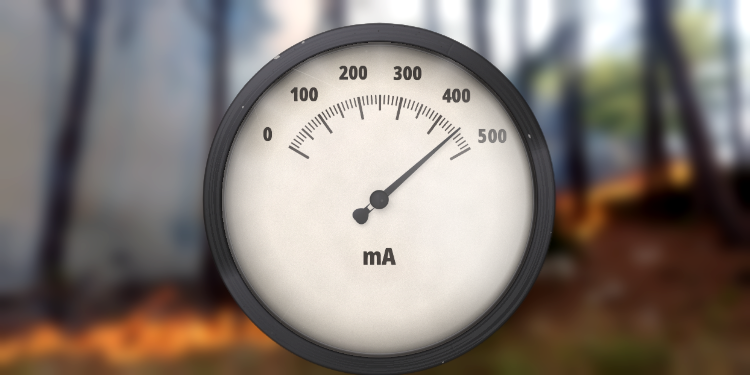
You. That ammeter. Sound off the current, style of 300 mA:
450 mA
